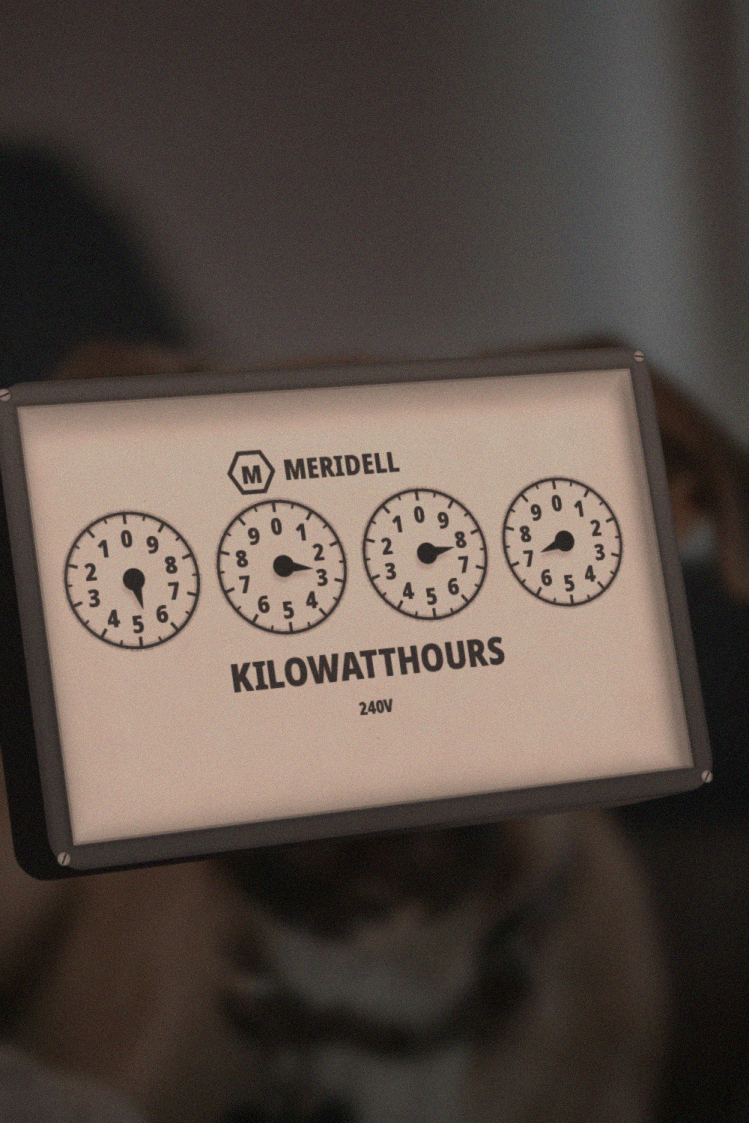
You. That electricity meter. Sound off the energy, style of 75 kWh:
5277 kWh
